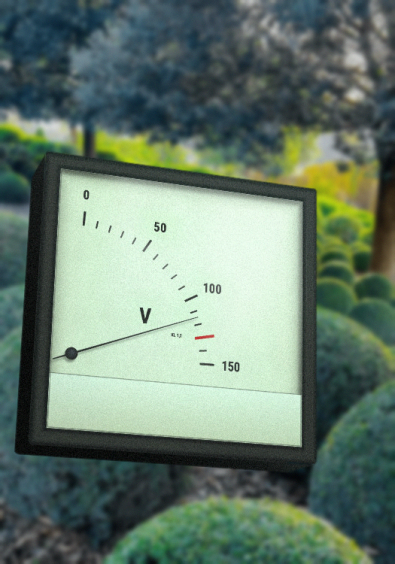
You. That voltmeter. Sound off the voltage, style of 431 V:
115 V
